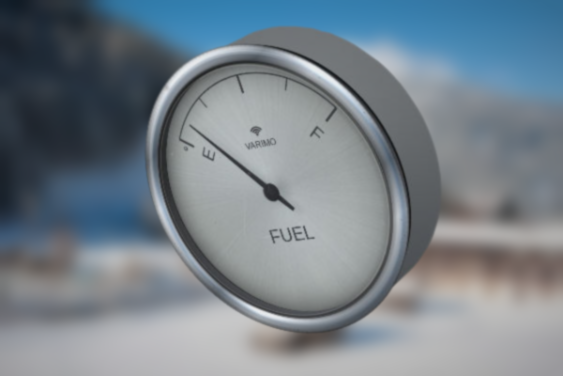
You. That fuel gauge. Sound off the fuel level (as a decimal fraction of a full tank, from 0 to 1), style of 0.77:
0.125
